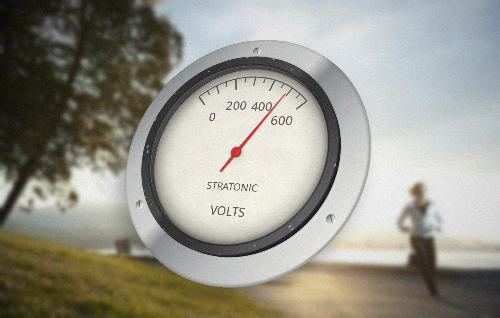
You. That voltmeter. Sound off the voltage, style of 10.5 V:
500 V
